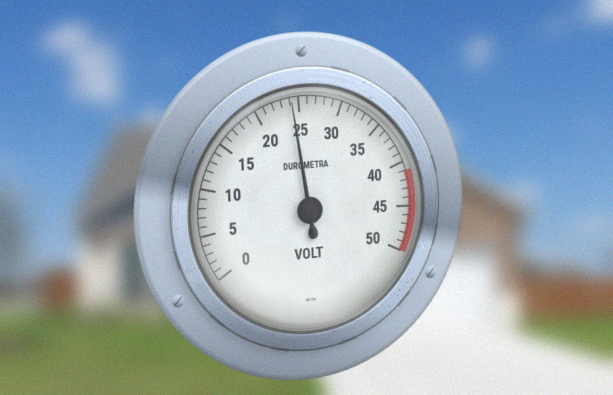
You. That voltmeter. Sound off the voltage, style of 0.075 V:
24 V
